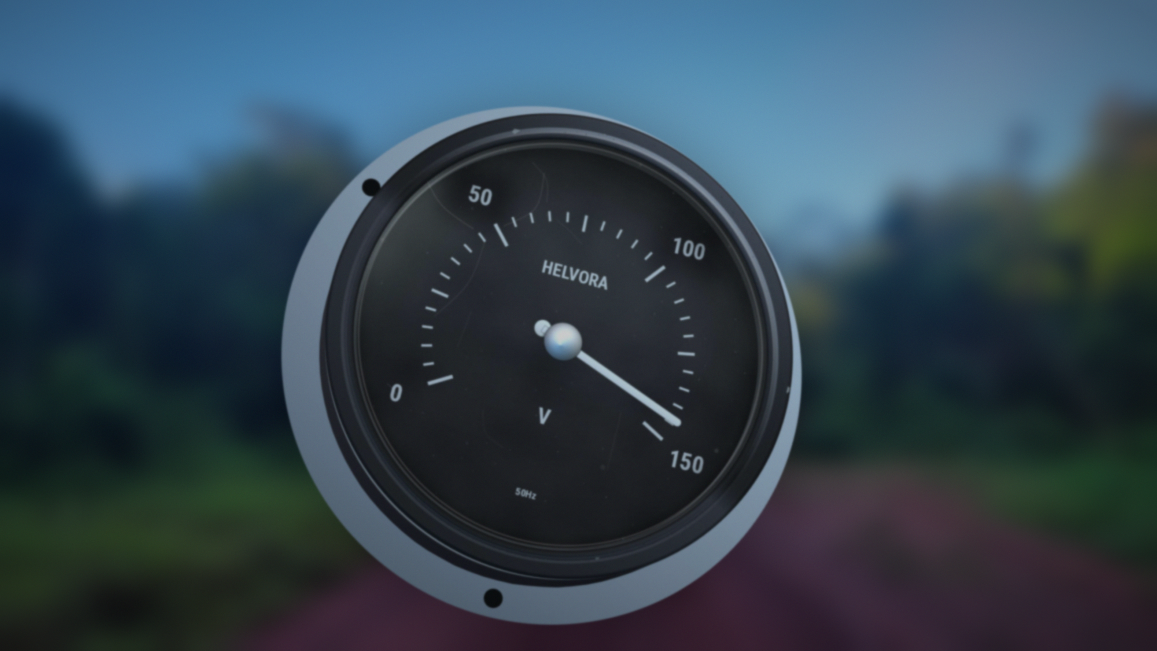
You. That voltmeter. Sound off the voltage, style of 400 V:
145 V
